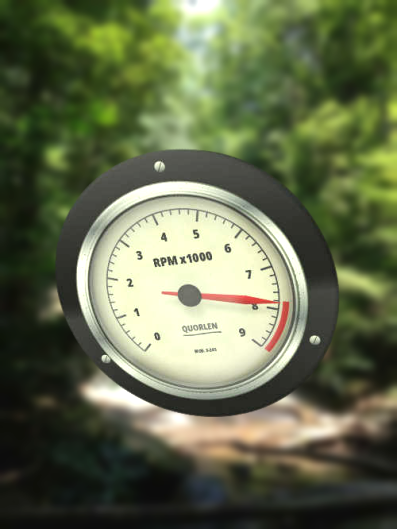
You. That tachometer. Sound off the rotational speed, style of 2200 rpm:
7800 rpm
